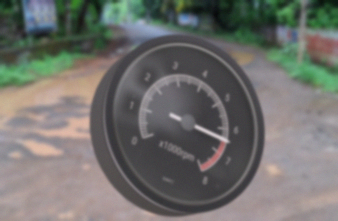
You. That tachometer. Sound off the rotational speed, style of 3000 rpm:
6500 rpm
